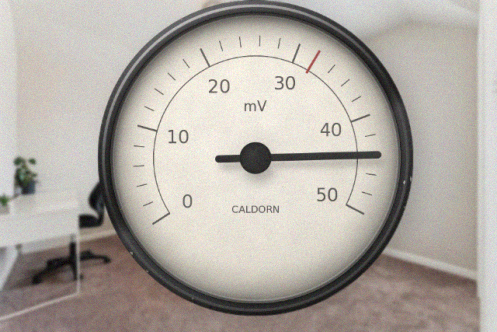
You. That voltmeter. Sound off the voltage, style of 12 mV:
44 mV
